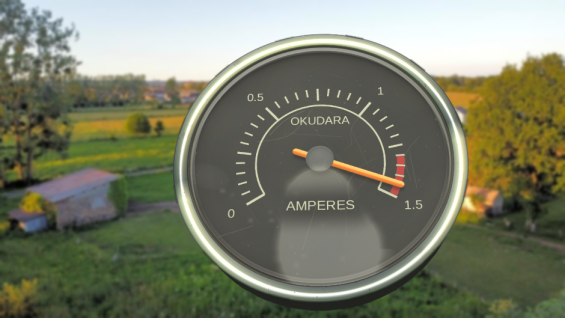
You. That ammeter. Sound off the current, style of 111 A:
1.45 A
